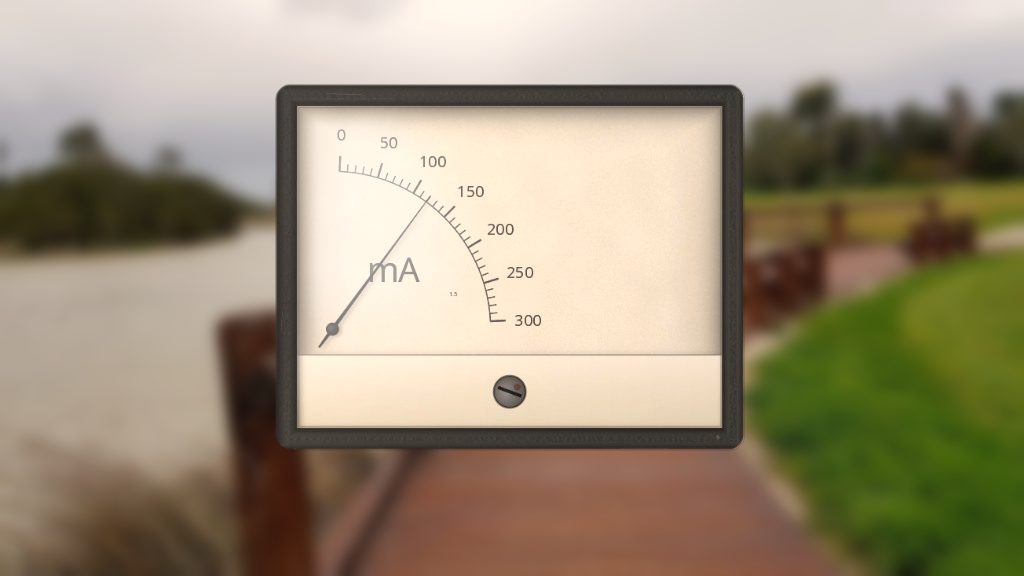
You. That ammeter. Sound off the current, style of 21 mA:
120 mA
